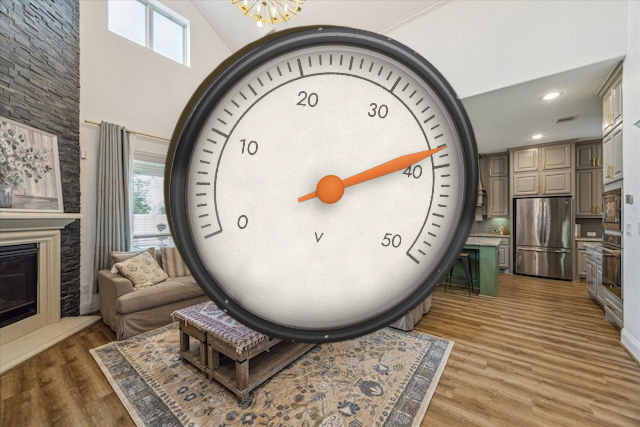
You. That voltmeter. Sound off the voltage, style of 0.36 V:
38 V
